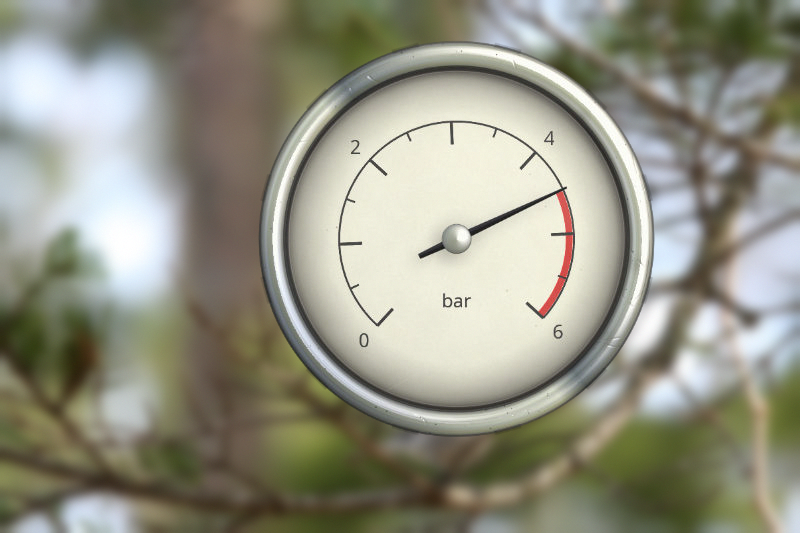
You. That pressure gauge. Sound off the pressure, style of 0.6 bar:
4.5 bar
